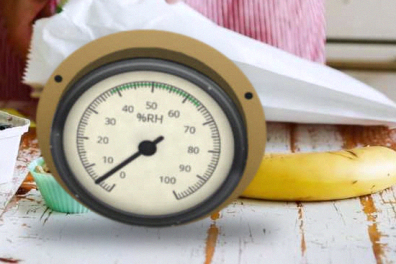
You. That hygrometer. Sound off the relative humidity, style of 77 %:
5 %
